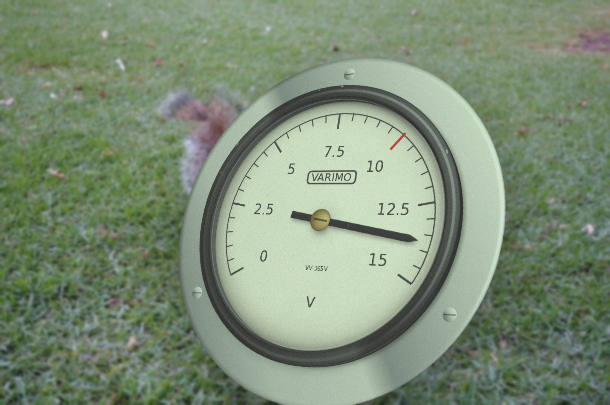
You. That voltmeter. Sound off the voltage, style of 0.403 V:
13.75 V
